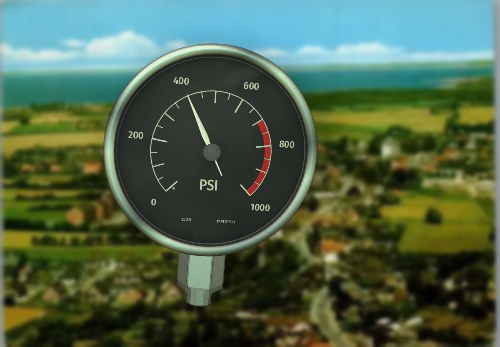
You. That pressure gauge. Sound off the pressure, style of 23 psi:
400 psi
